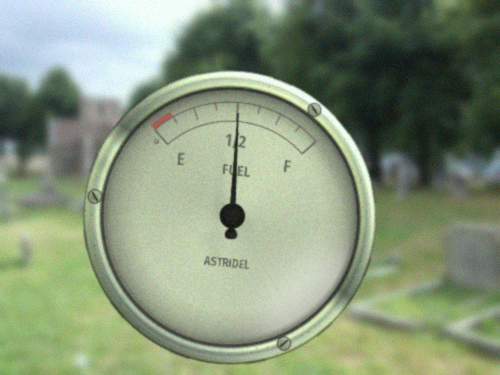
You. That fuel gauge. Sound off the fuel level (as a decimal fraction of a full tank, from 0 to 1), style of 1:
0.5
